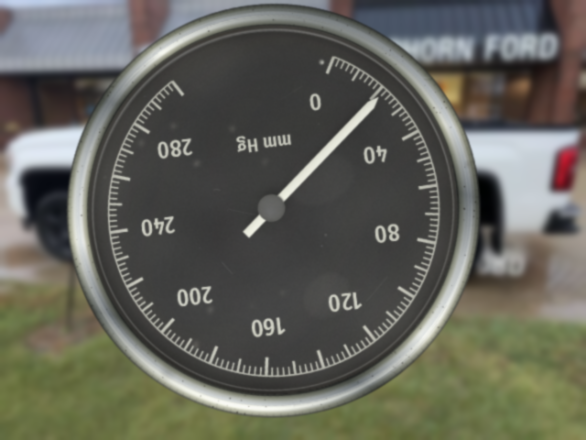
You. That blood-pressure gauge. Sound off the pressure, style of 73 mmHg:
22 mmHg
